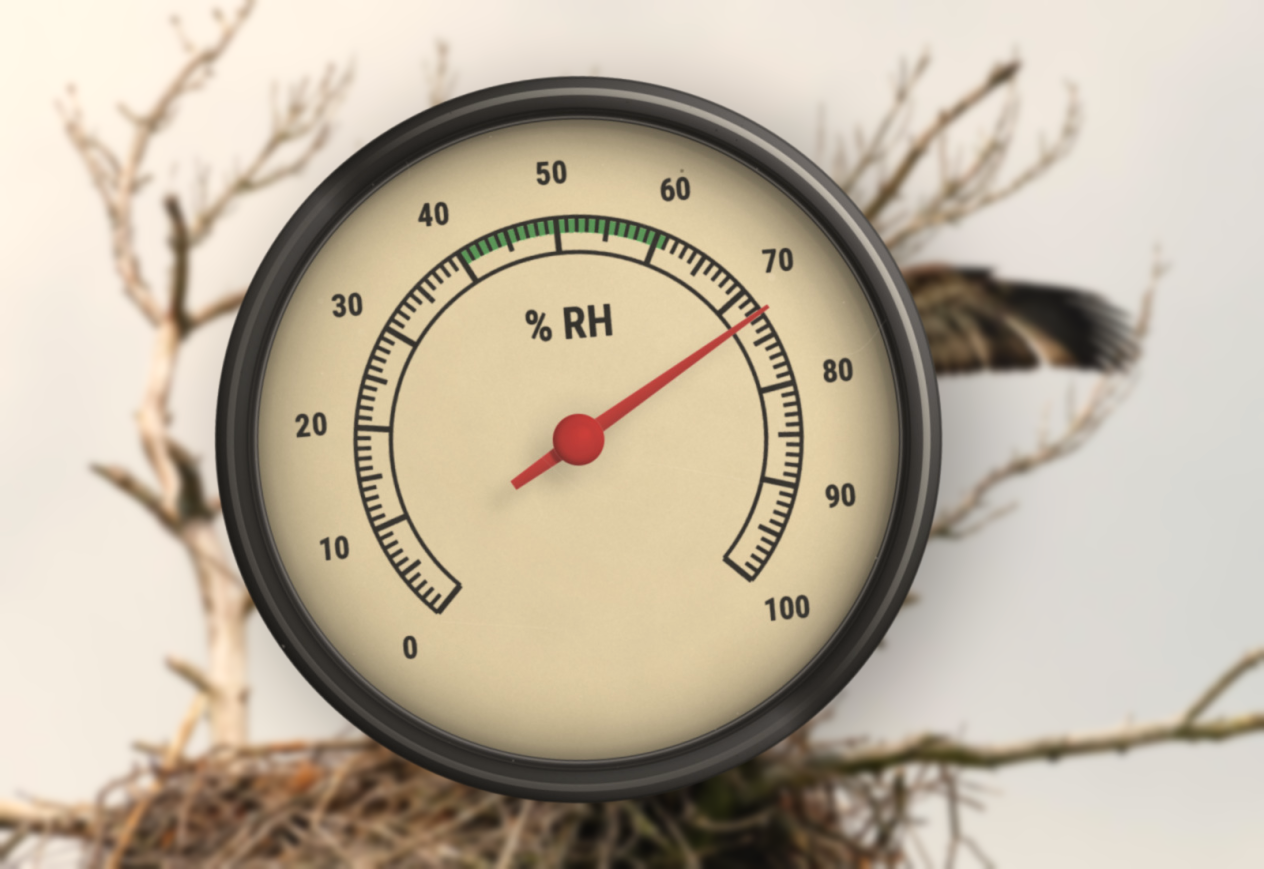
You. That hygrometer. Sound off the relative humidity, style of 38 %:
72.5 %
